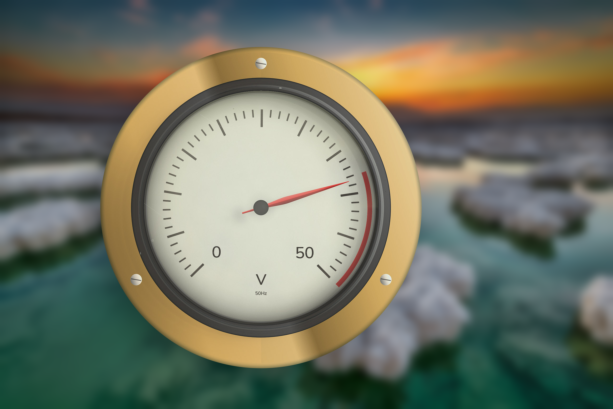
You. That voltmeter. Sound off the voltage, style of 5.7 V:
38.5 V
